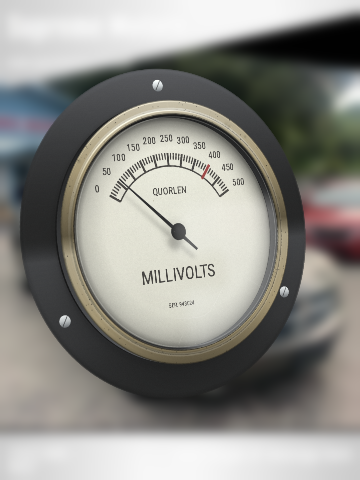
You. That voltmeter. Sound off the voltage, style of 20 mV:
50 mV
